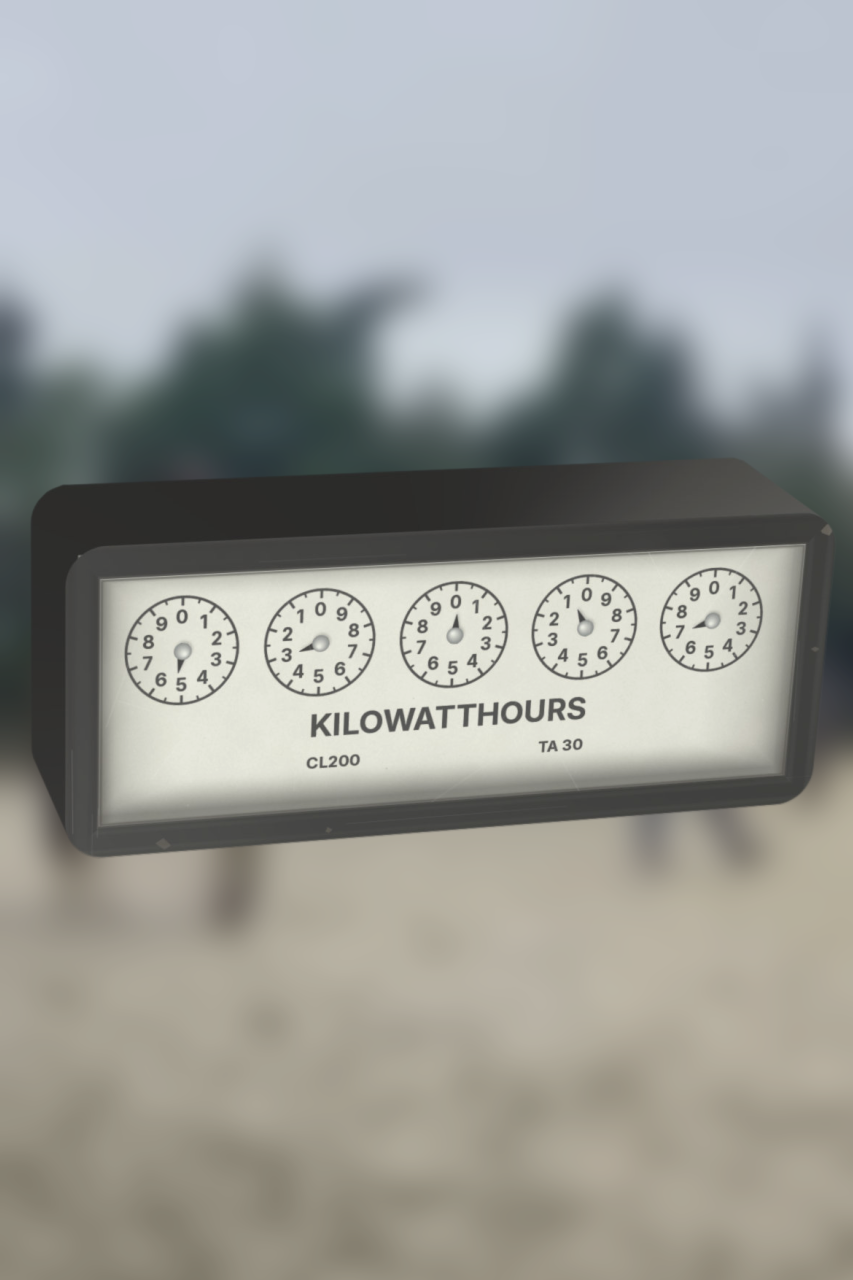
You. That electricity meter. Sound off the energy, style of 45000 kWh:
53007 kWh
